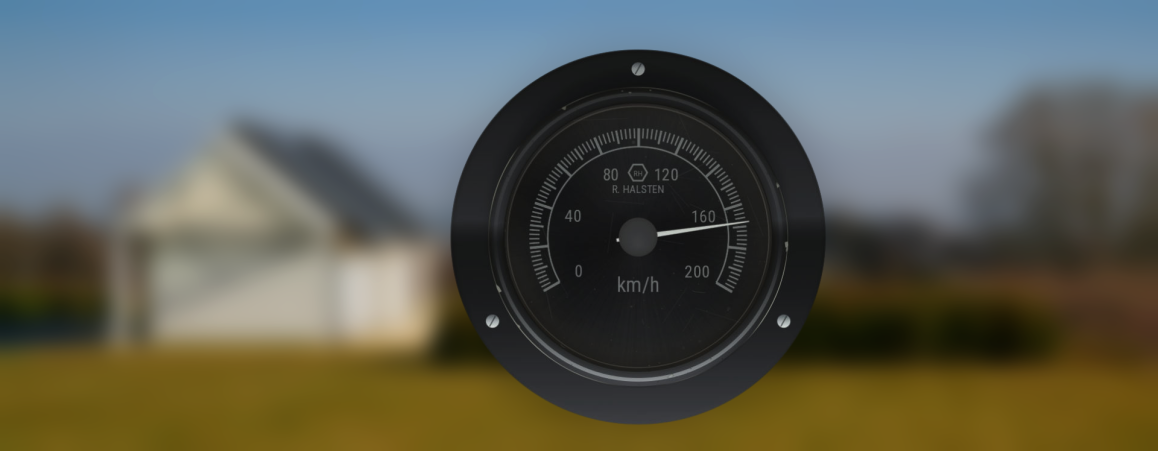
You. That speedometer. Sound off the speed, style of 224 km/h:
168 km/h
